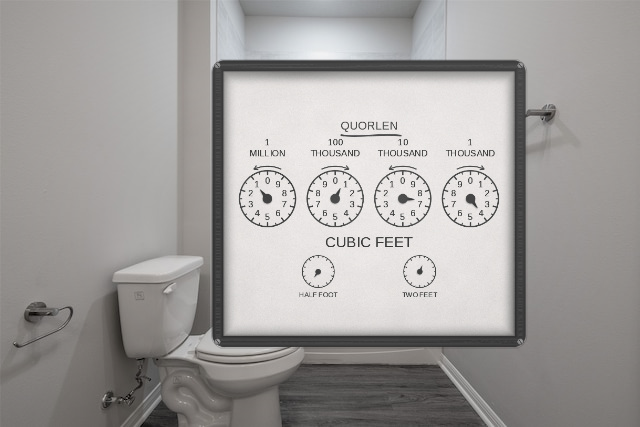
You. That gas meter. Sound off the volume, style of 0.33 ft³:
107400 ft³
